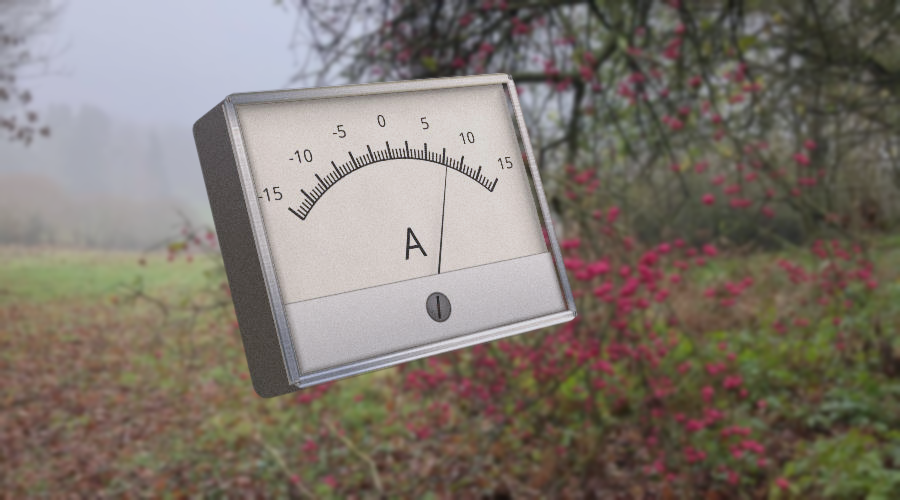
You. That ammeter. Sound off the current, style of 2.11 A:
7.5 A
